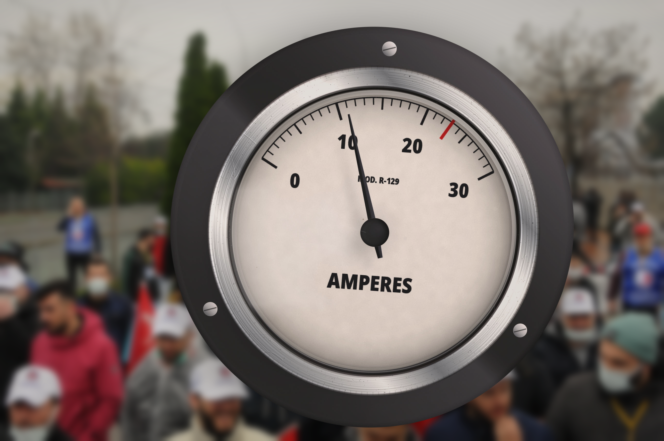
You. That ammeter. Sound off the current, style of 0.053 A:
11 A
